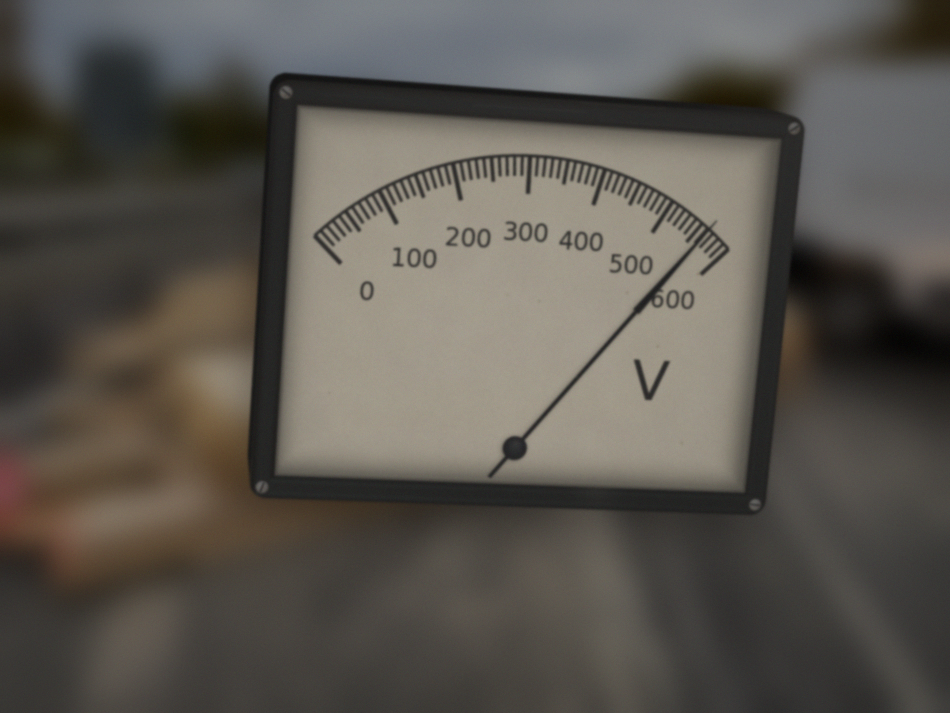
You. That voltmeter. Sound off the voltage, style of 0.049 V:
560 V
